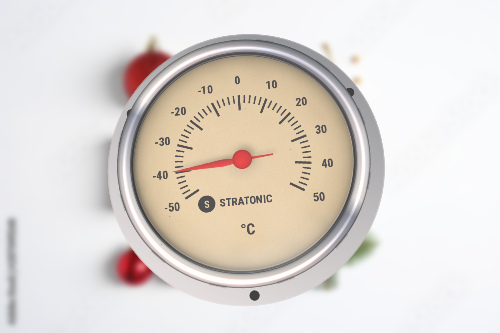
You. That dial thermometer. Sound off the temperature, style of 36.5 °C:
-40 °C
